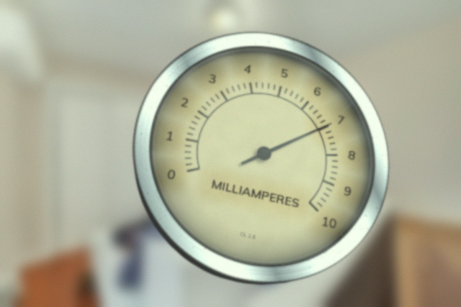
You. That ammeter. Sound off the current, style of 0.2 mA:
7 mA
